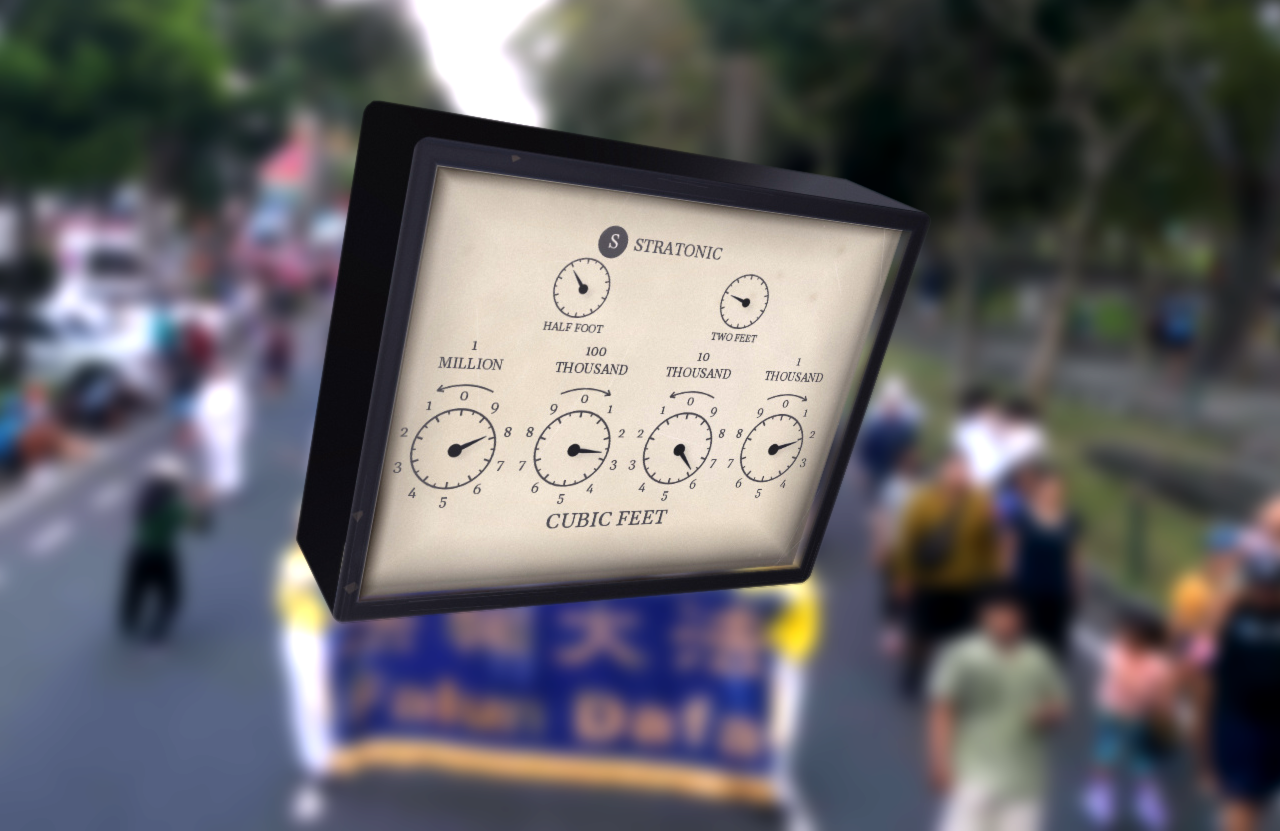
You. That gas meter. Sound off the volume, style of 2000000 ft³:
826200 ft³
